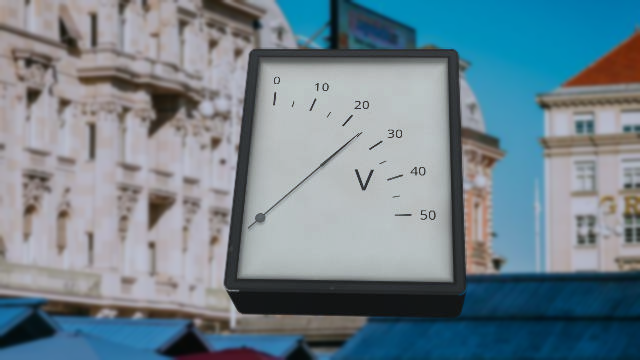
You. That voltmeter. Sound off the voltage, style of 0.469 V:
25 V
